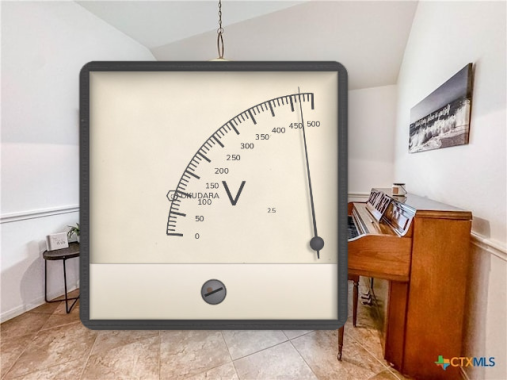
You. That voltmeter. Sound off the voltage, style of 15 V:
470 V
